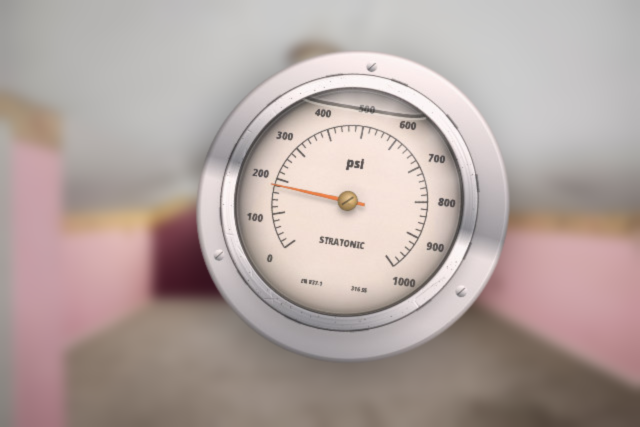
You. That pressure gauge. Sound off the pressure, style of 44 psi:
180 psi
